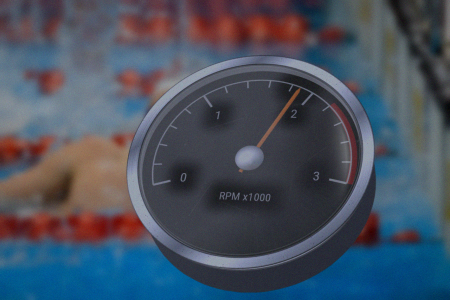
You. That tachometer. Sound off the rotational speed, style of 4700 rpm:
1900 rpm
